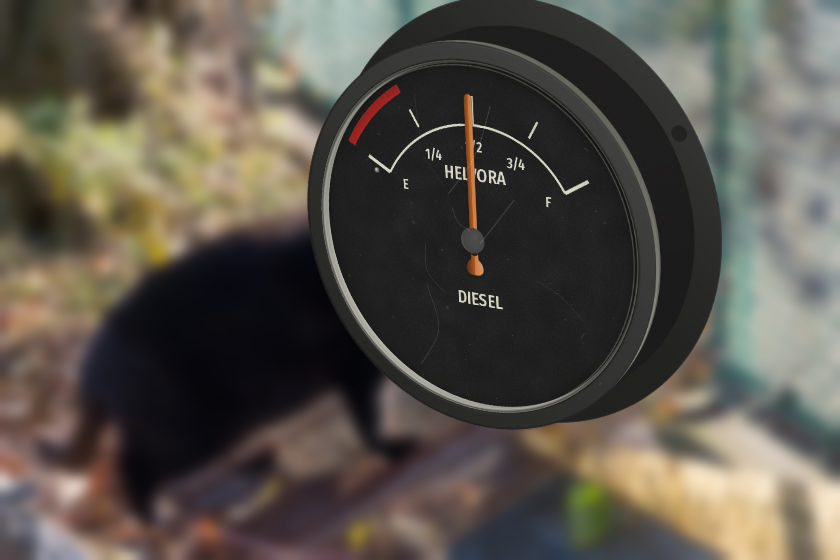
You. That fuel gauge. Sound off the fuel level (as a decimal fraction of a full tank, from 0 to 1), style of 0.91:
0.5
